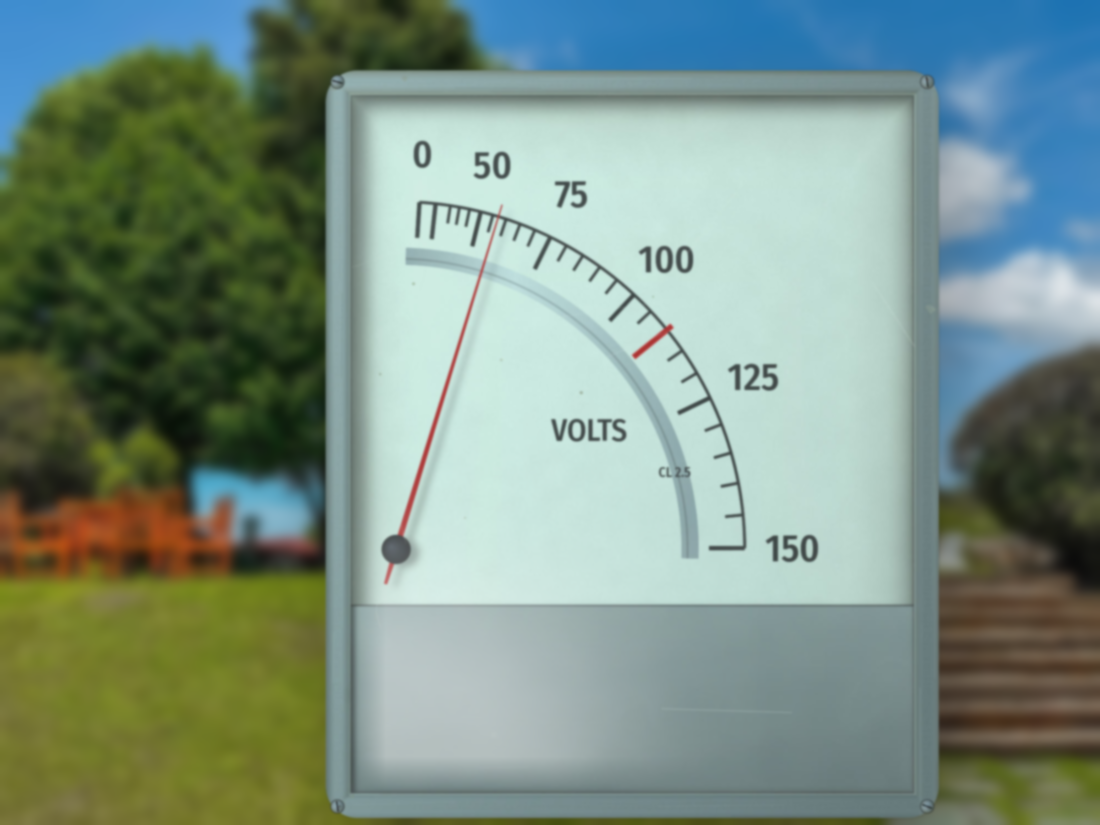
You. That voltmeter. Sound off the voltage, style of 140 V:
57.5 V
